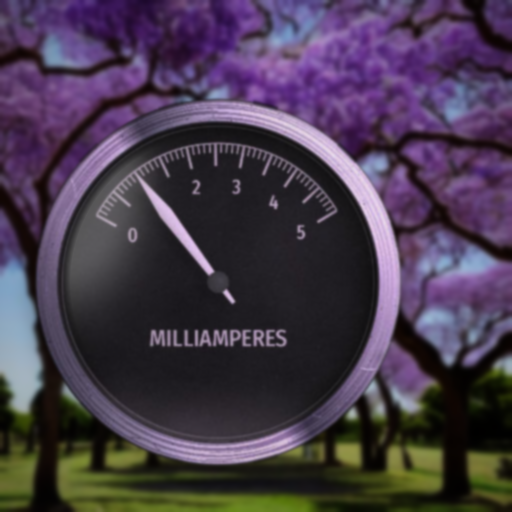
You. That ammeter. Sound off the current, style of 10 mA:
1 mA
